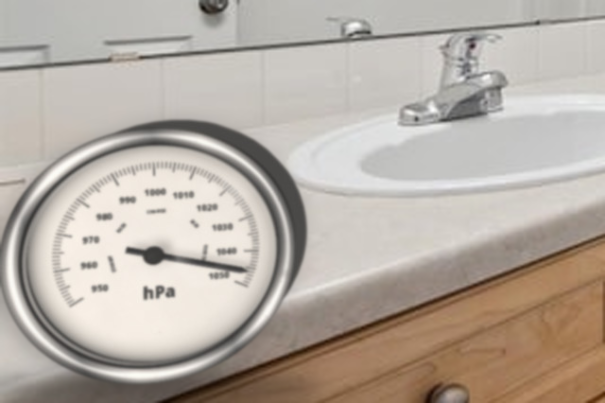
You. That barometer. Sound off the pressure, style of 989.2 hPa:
1045 hPa
